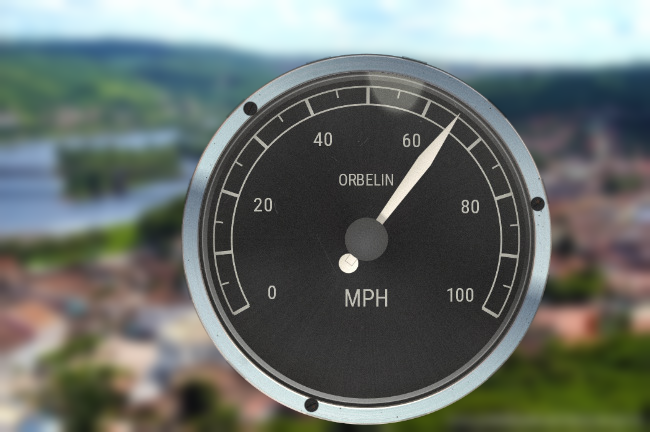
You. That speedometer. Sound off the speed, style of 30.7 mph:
65 mph
